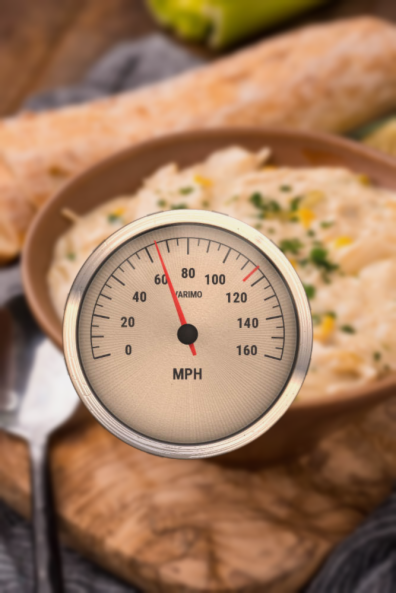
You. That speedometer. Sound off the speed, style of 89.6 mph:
65 mph
